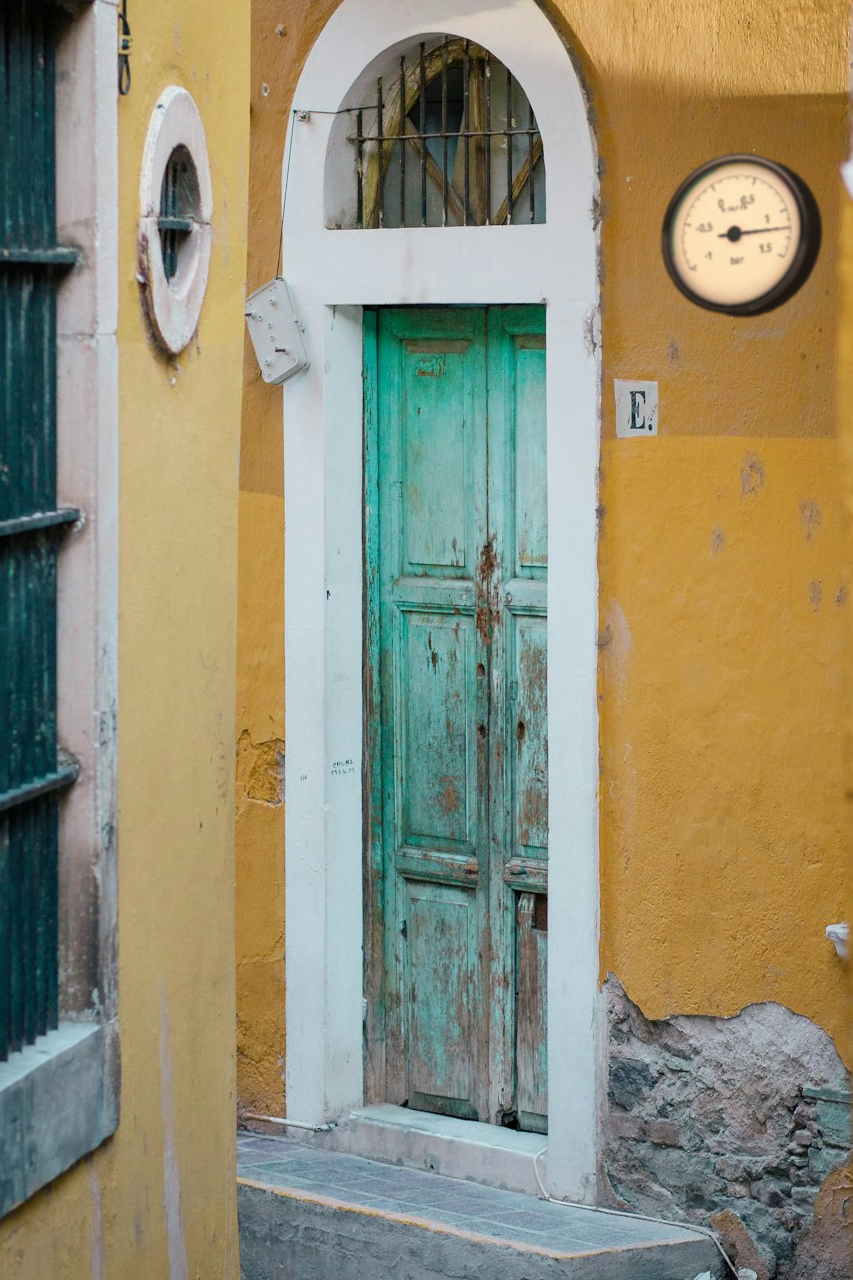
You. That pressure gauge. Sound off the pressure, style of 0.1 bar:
1.2 bar
